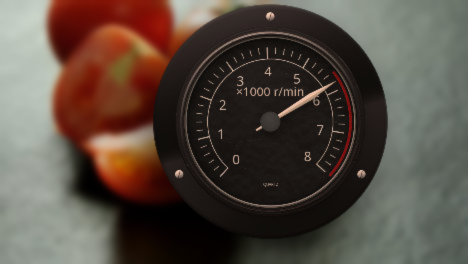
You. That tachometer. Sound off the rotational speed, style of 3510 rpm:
5800 rpm
